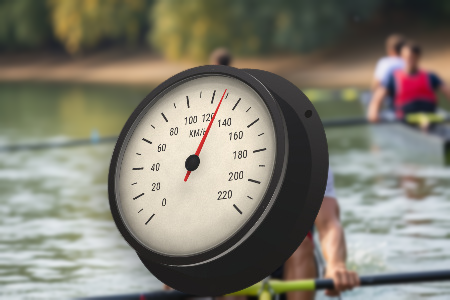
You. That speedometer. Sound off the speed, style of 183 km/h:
130 km/h
